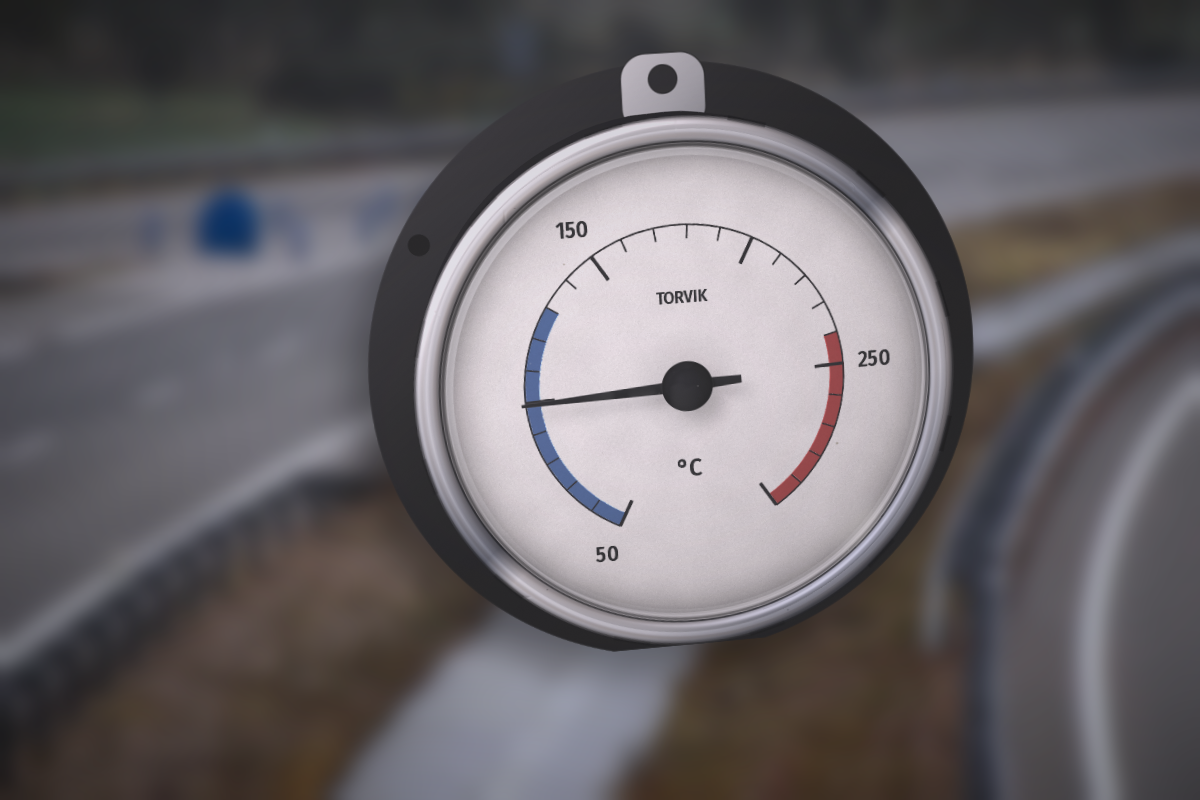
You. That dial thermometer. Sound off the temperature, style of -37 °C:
100 °C
